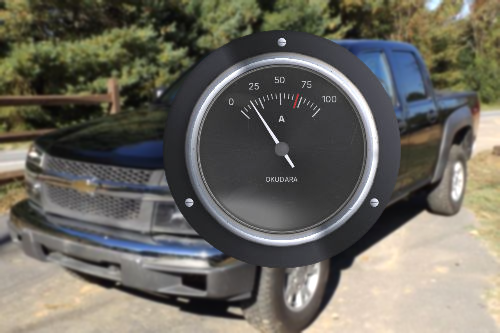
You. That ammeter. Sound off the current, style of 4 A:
15 A
